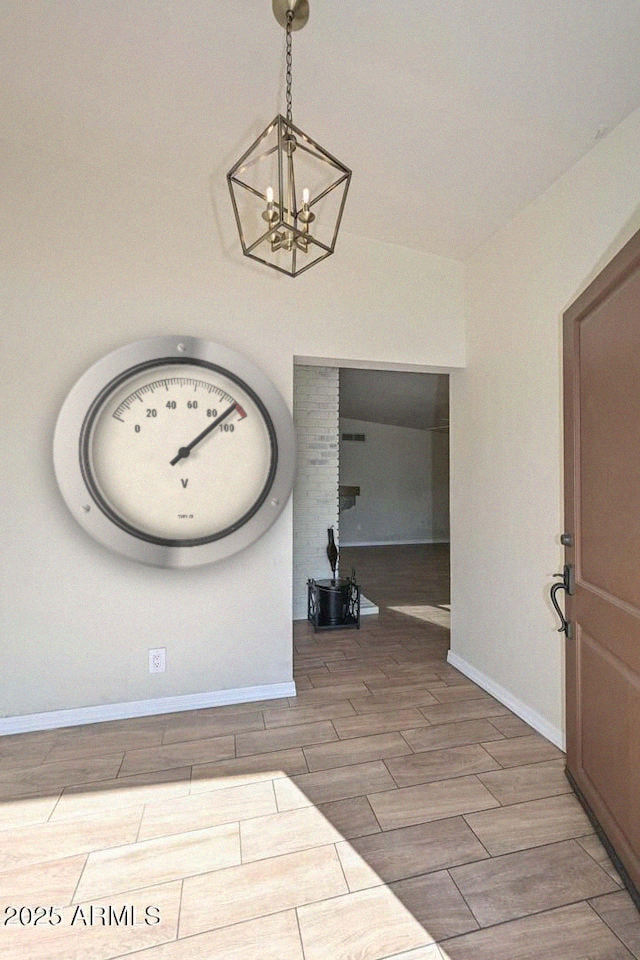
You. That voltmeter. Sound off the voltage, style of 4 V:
90 V
